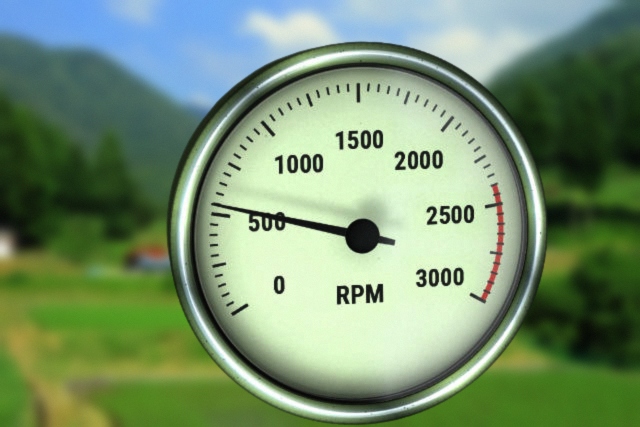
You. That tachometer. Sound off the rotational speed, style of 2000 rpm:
550 rpm
